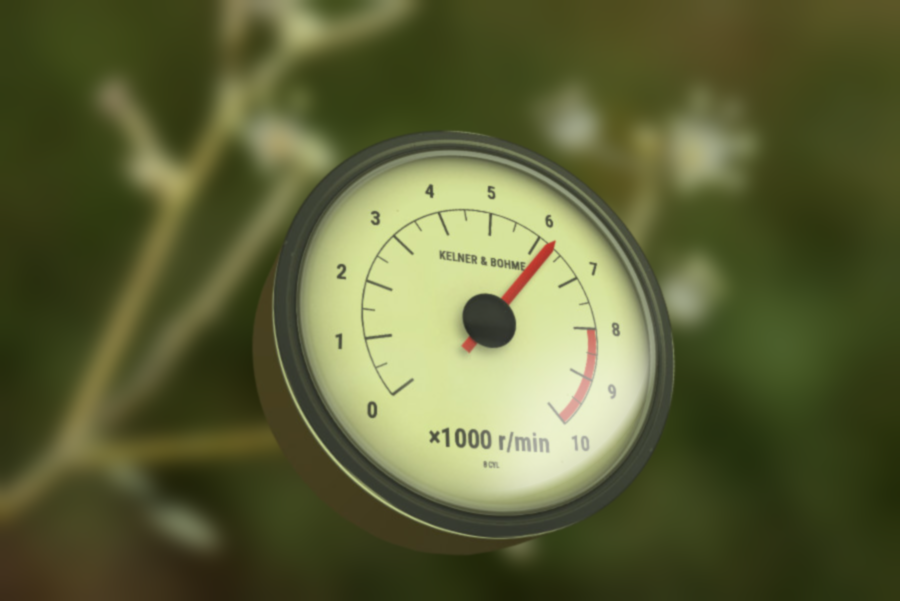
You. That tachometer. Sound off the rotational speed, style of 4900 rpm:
6250 rpm
